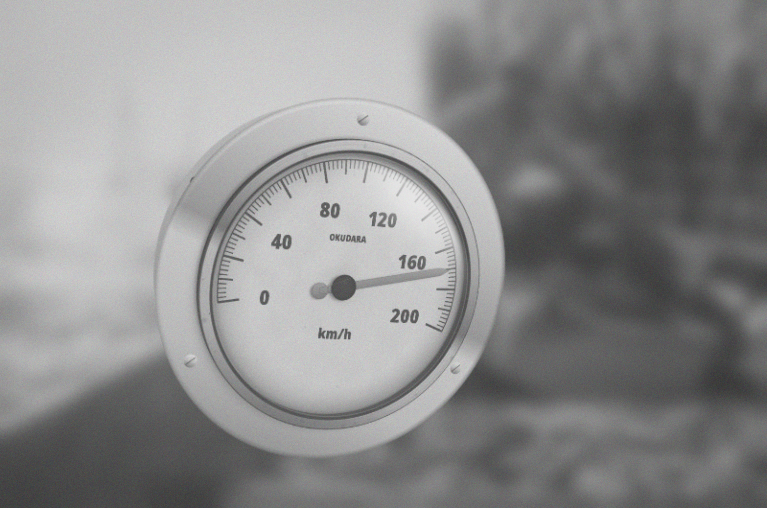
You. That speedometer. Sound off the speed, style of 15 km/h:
170 km/h
